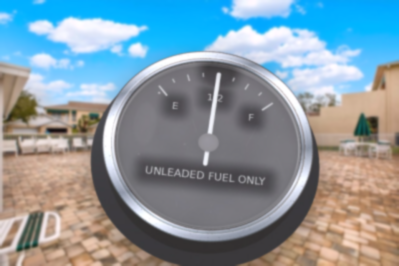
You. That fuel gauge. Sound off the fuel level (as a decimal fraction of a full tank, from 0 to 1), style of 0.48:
0.5
